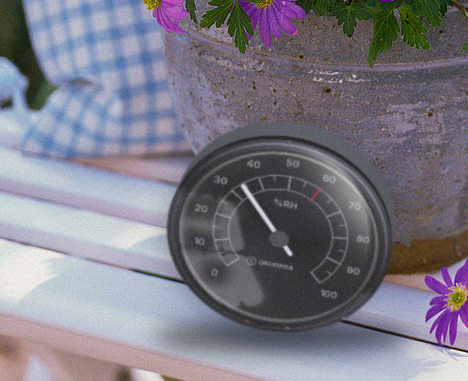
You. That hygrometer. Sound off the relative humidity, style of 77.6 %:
35 %
